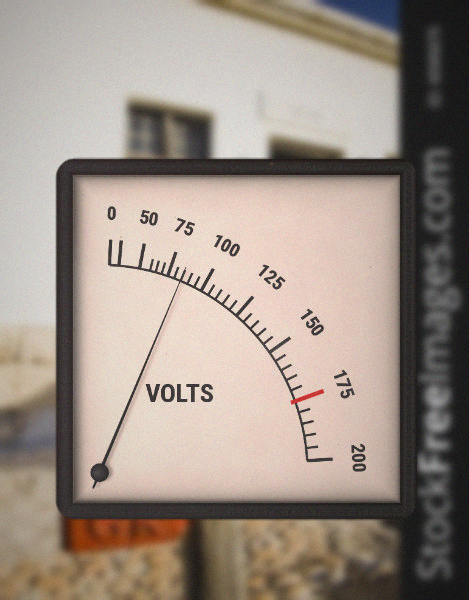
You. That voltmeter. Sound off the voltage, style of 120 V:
85 V
